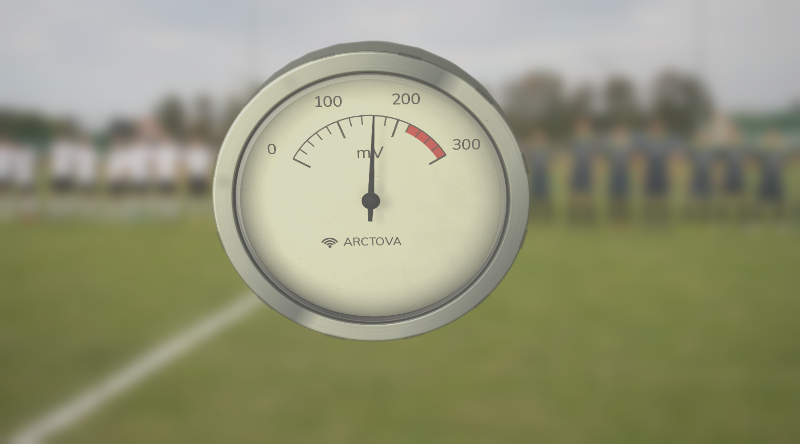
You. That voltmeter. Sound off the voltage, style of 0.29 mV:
160 mV
